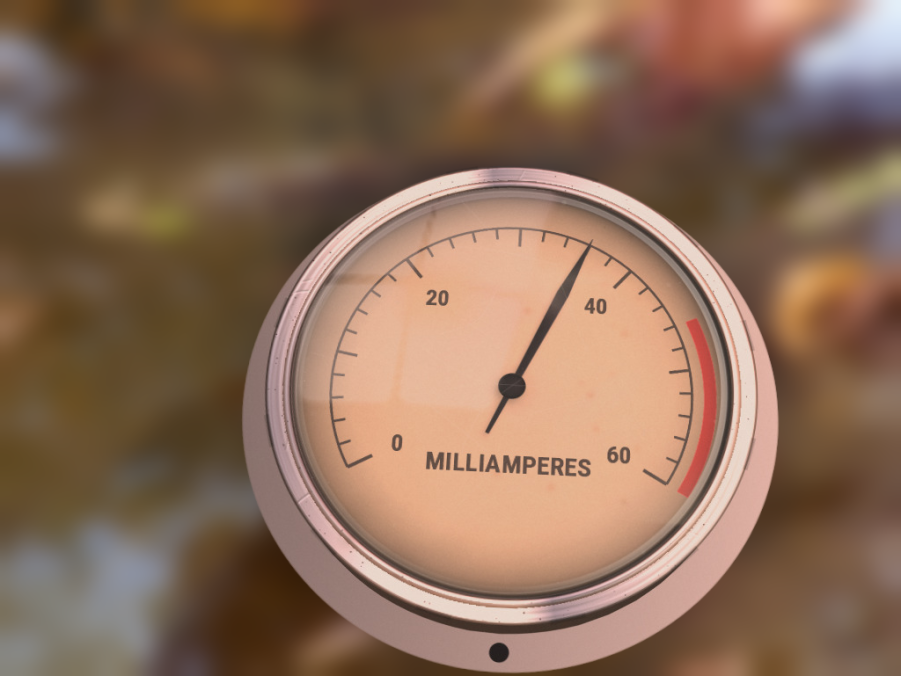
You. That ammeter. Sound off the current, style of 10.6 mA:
36 mA
